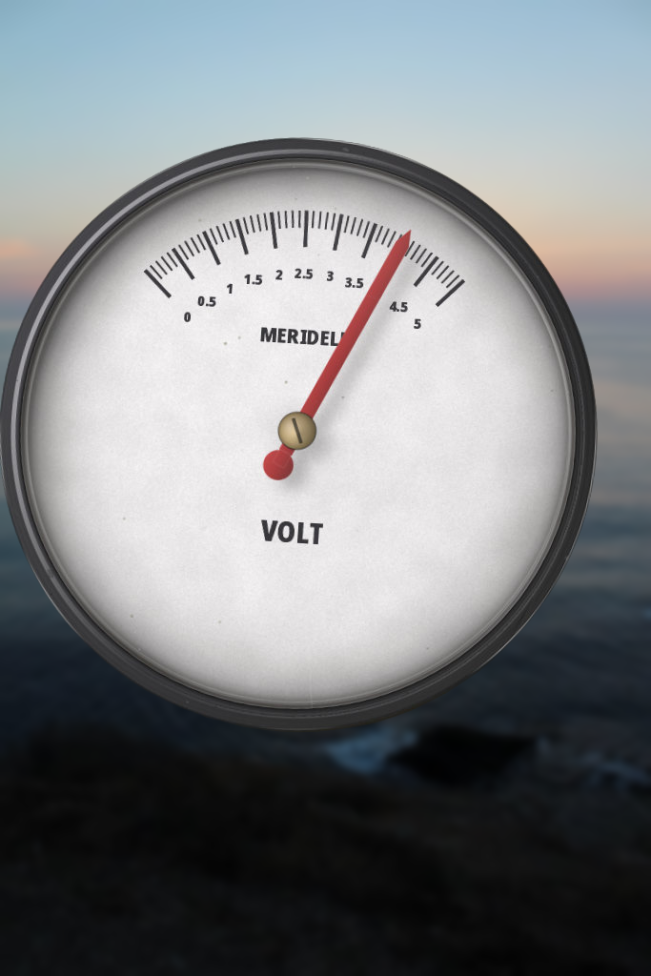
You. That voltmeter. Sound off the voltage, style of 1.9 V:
4 V
